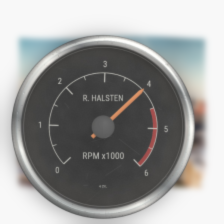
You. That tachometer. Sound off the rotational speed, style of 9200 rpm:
4000 rpm
